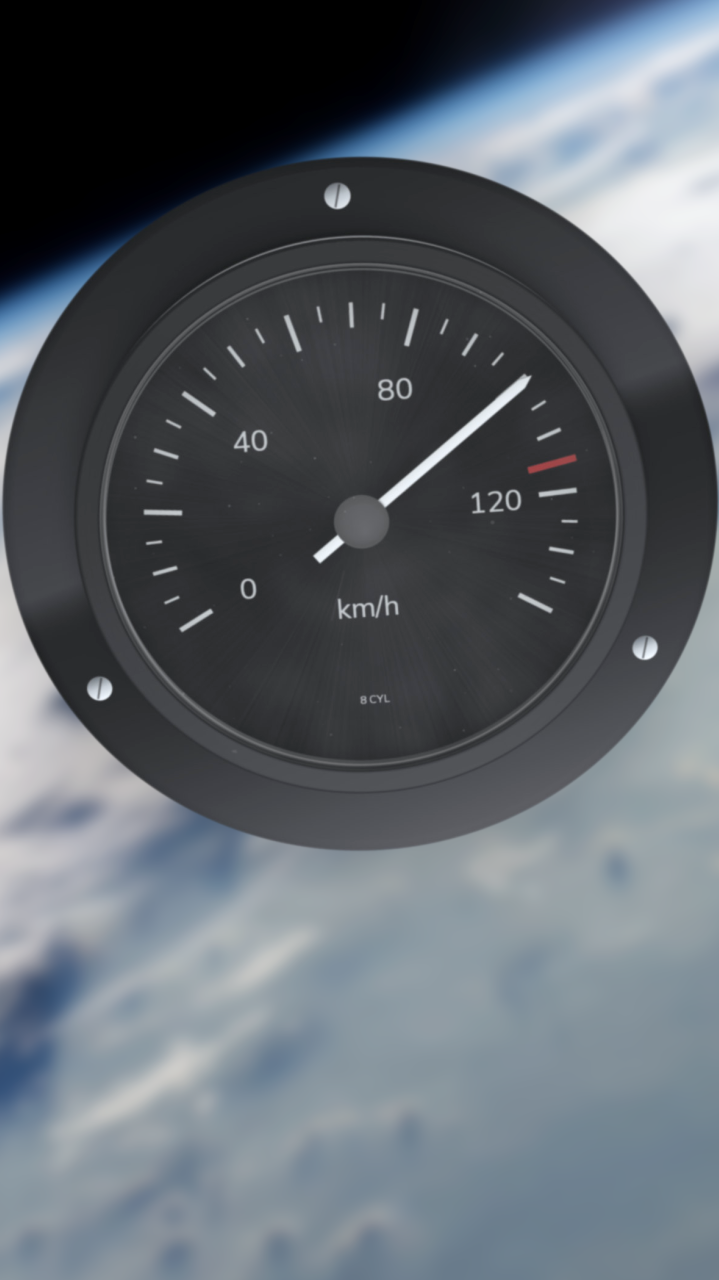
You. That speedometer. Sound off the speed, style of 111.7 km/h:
100 km/h
